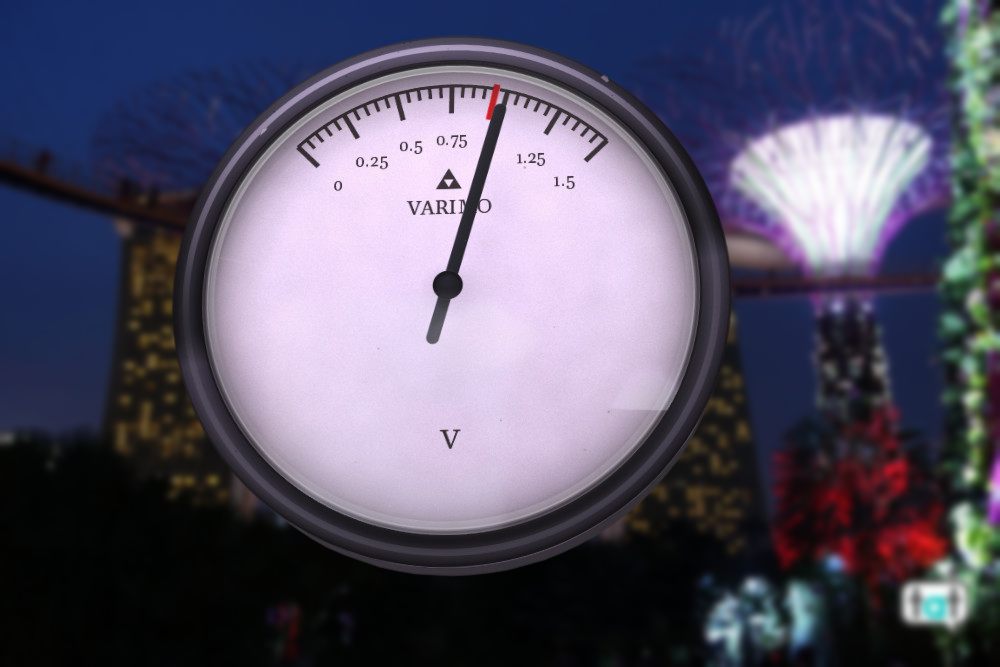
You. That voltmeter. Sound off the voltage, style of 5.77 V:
1 V
